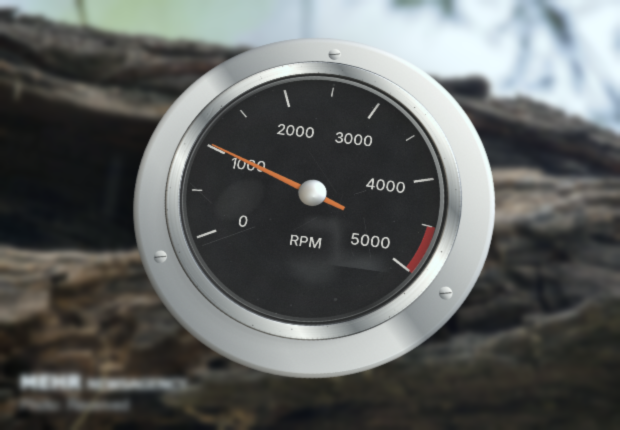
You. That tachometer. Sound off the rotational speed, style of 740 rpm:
1000 rpm
